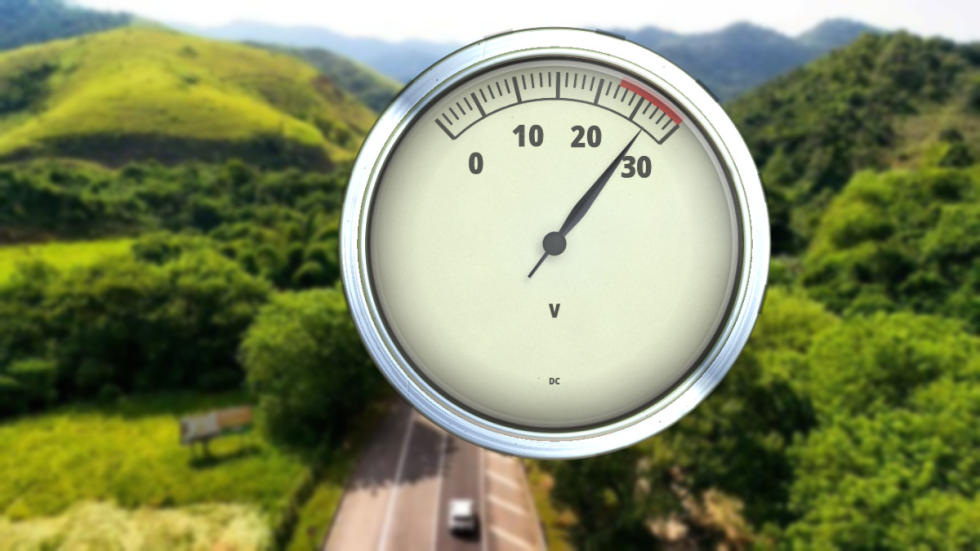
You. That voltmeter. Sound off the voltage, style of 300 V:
27 V
